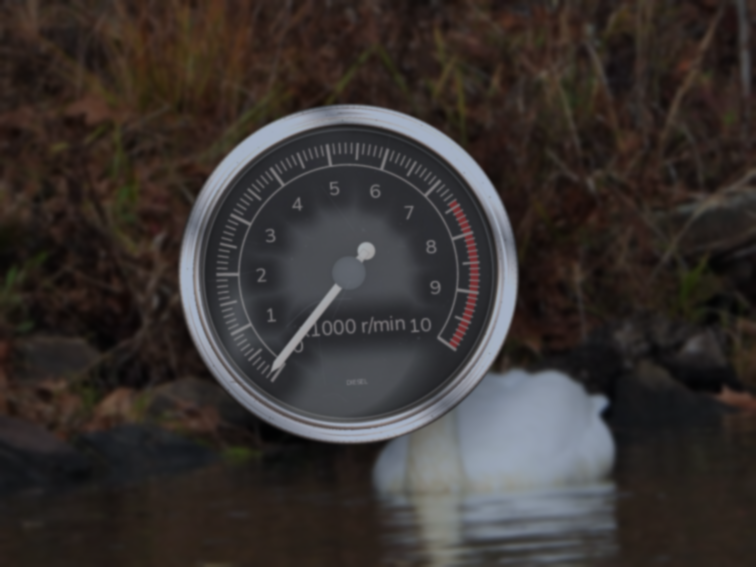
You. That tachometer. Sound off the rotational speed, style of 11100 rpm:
100 rpm
